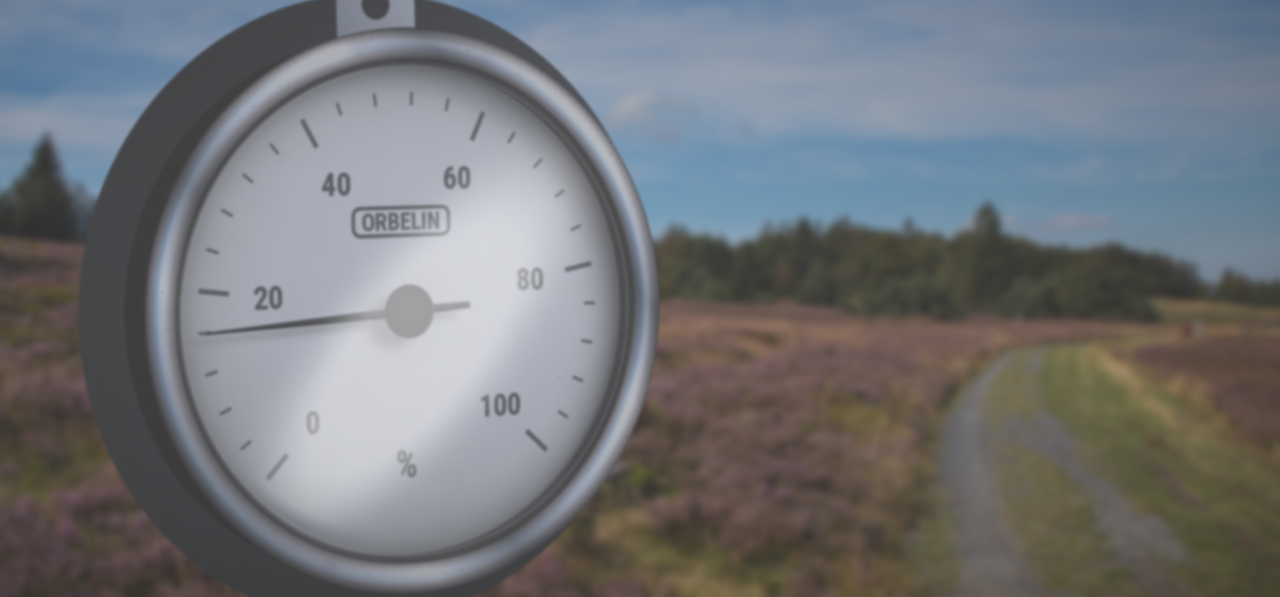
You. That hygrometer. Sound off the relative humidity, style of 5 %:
16 %
